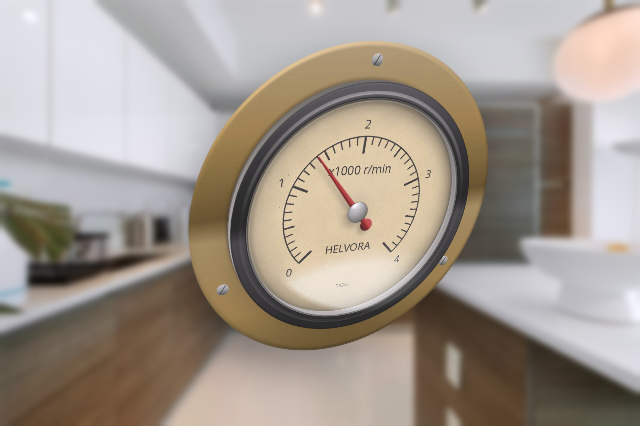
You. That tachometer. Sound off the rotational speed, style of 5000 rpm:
1400 rpm
